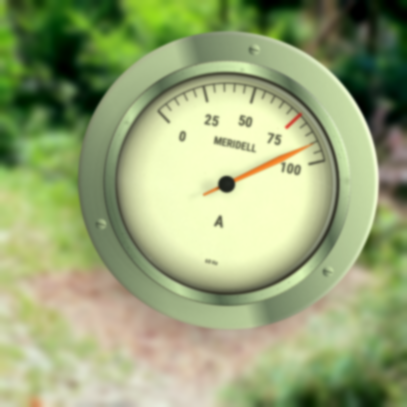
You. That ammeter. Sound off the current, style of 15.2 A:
90 A
